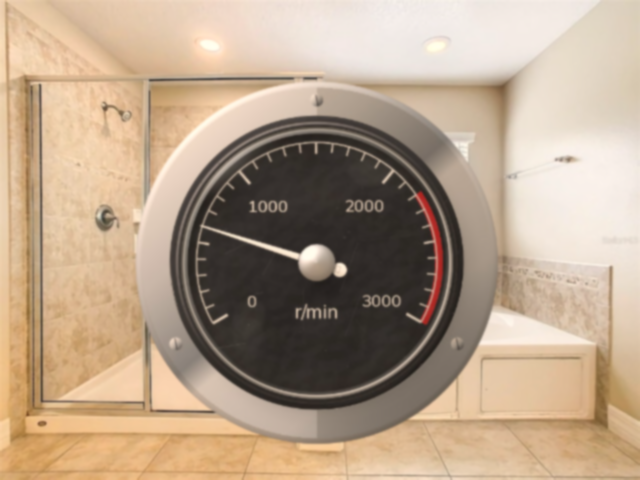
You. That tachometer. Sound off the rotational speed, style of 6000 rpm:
600 rpm
